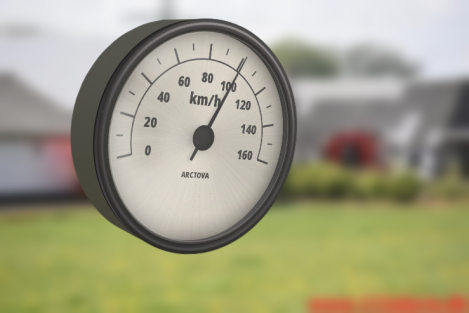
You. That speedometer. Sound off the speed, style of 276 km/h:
100 km/h
